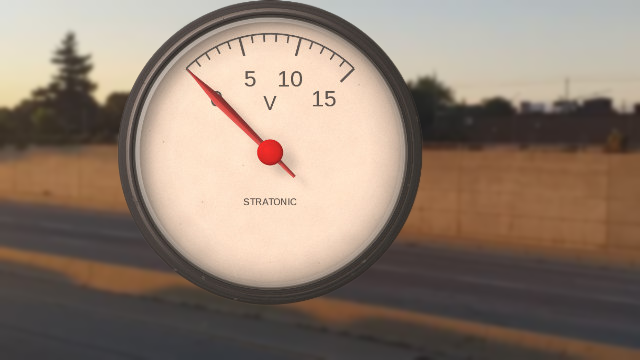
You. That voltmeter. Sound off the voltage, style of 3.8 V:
0 V
